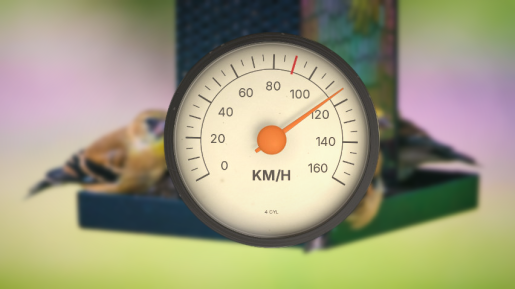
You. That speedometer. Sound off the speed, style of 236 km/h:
115 km/h
